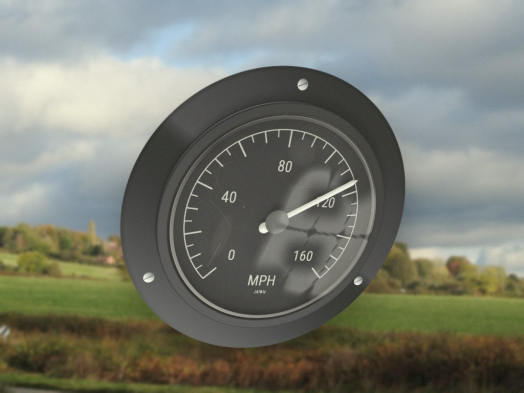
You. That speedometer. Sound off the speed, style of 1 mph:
115 mph
